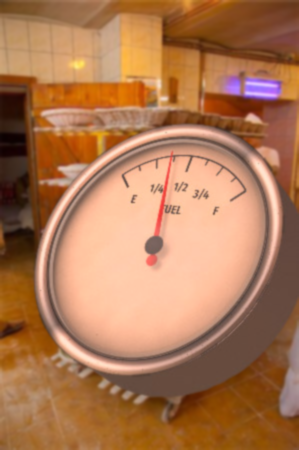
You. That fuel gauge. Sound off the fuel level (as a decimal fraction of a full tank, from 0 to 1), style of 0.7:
0.375
